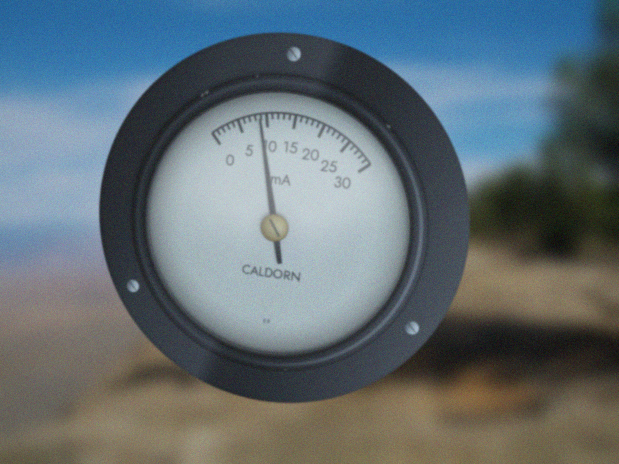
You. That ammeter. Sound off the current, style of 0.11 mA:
9 mA
